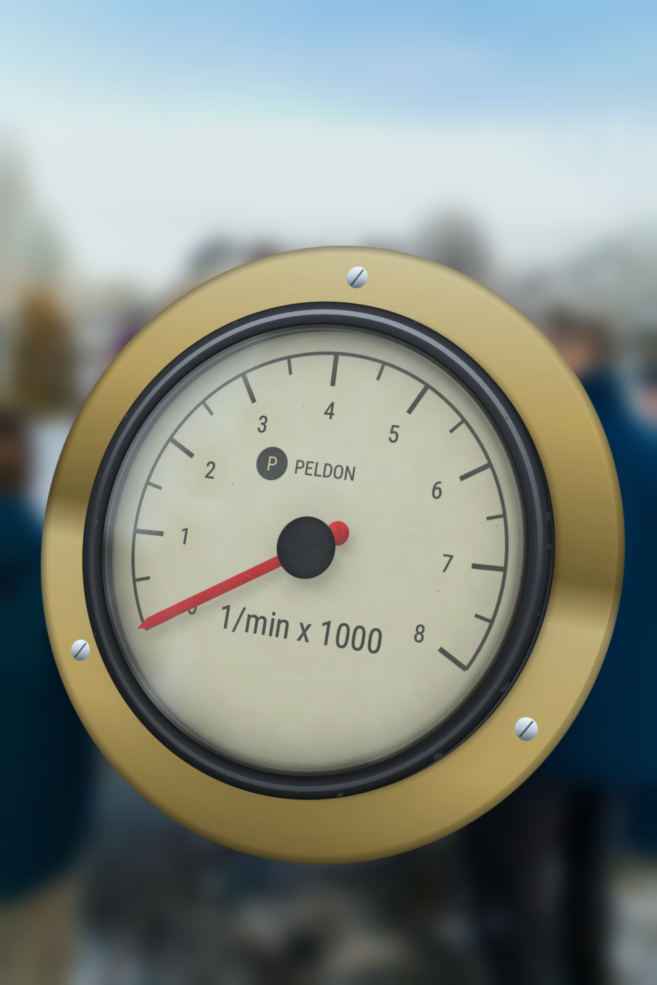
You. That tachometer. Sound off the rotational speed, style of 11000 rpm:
0 rpm
